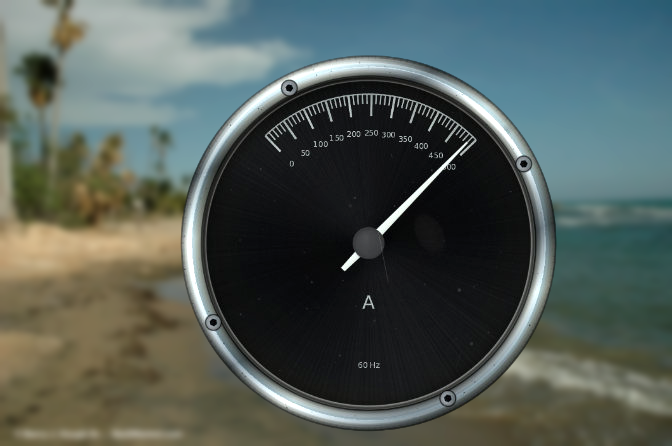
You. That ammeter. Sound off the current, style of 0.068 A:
490 A
